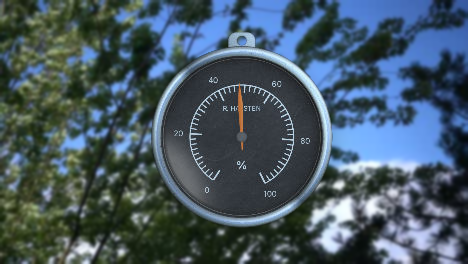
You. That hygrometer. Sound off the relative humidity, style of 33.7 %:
48 %
